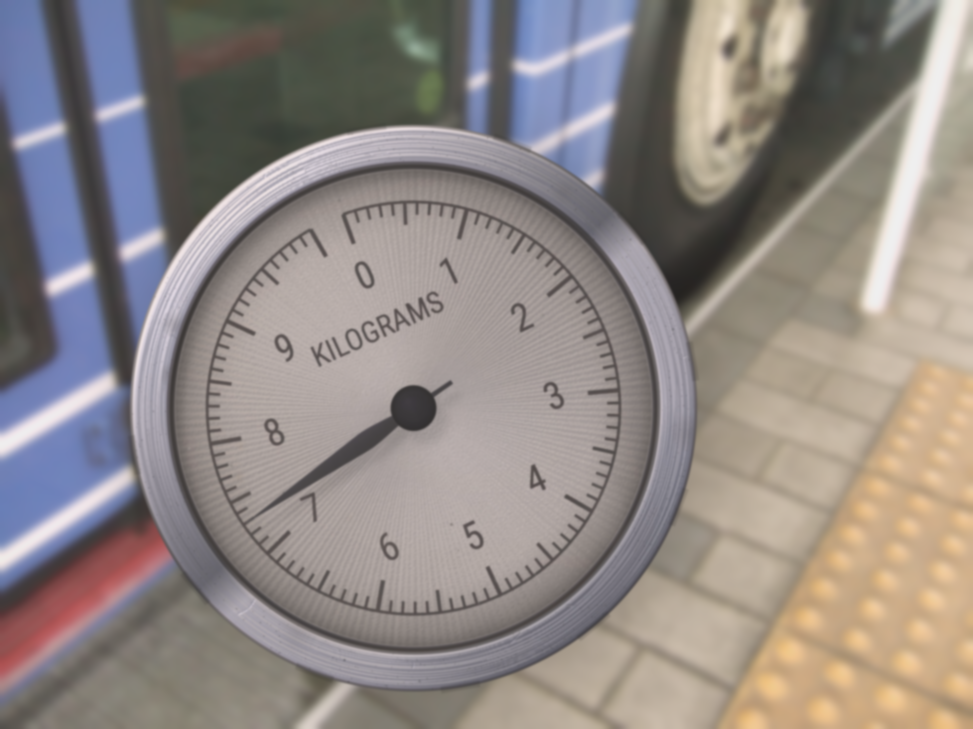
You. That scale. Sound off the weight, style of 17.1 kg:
7.3 kg
